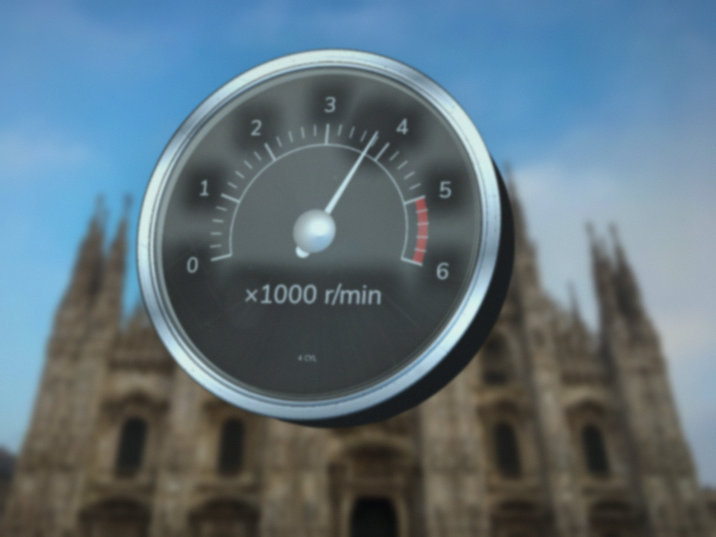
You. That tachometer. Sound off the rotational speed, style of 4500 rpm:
3800 rpm
